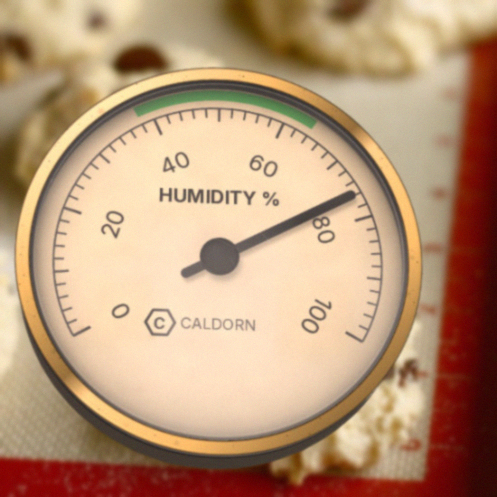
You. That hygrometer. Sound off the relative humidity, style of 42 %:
76 %
